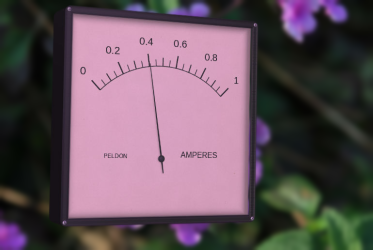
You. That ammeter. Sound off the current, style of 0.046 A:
0.4 A
